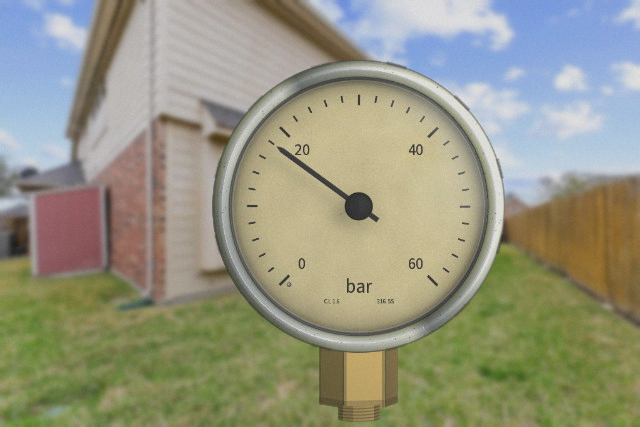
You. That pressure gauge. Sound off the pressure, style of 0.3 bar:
18 bar
